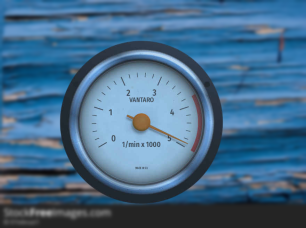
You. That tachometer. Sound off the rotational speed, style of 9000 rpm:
4900 rpm
